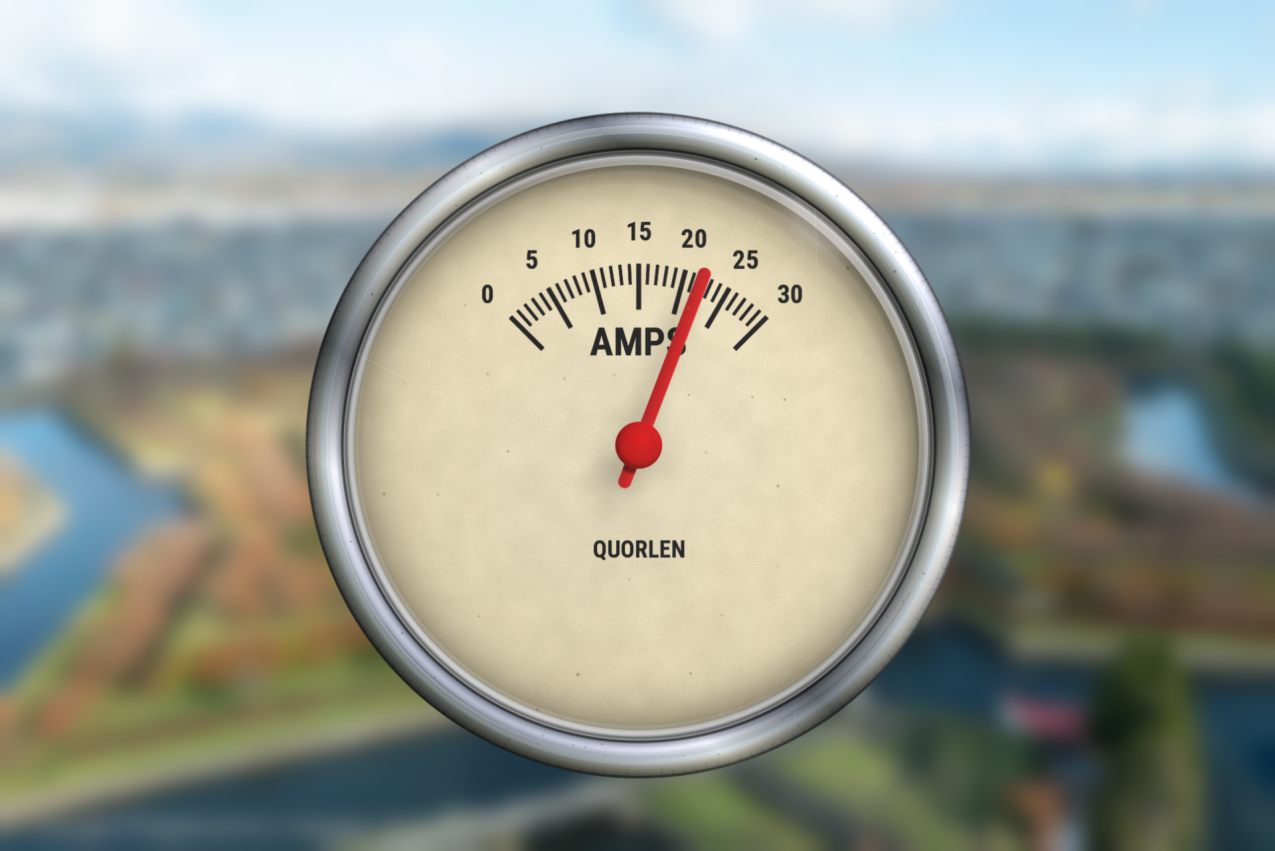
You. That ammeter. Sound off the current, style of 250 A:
22 A
